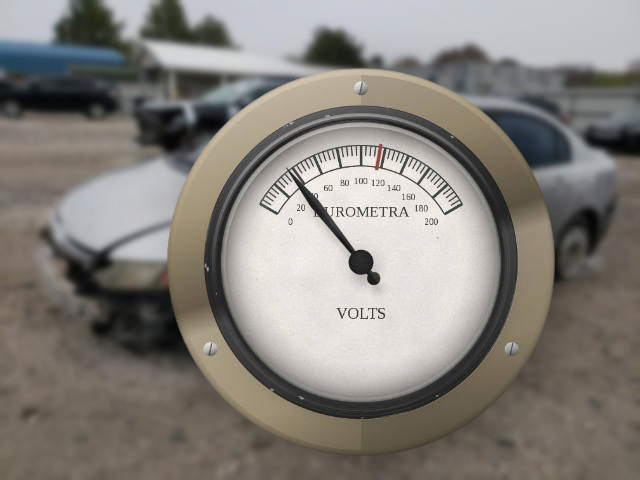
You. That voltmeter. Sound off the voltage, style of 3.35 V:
36 V
